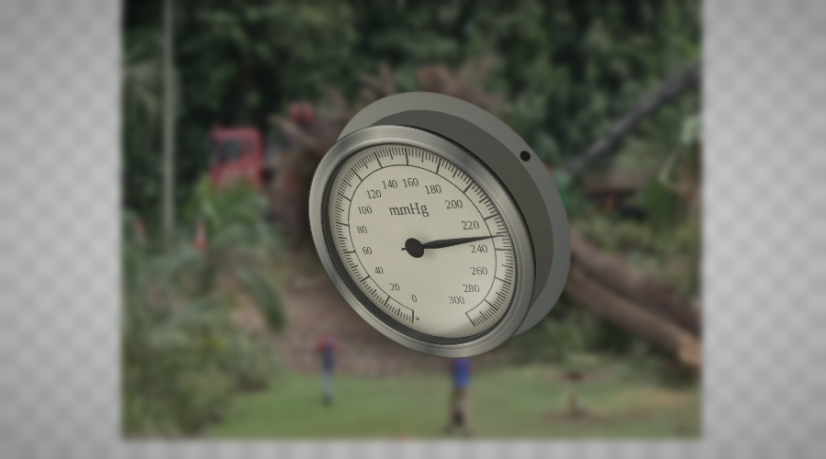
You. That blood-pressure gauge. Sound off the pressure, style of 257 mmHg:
230 mmHg
